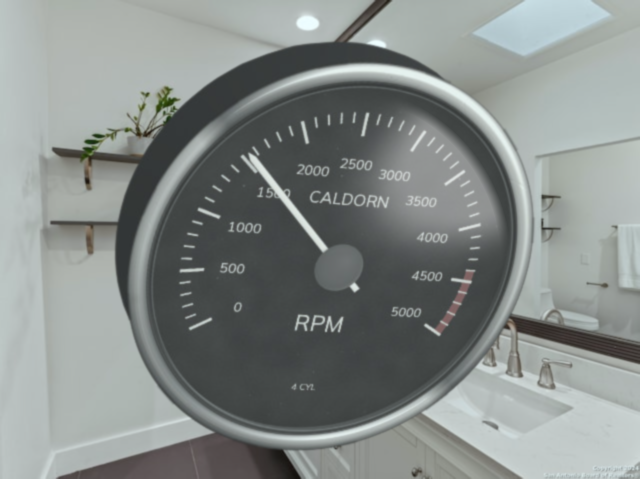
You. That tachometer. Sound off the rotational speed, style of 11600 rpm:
1550 rpm
